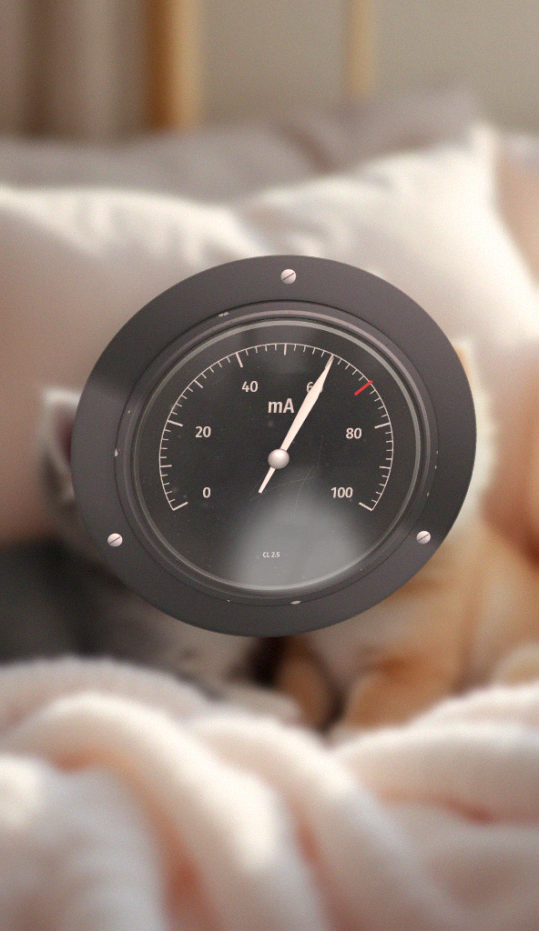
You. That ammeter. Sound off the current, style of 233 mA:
60 mA
